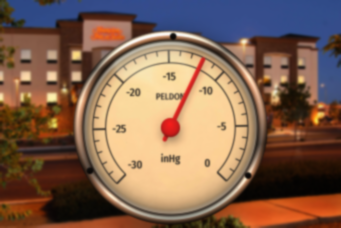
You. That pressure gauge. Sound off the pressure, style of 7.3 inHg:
-12 inHg
